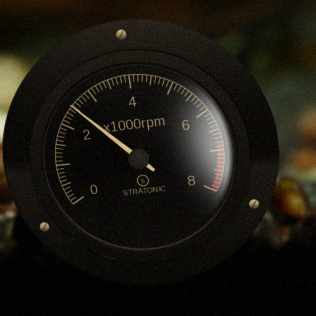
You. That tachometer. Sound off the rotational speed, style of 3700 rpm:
2500 rpm
